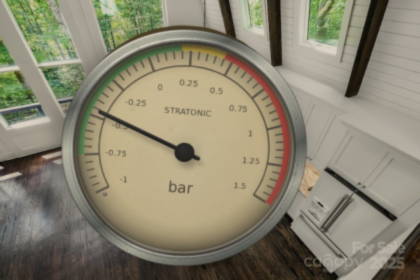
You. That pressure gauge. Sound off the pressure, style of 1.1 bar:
-0.45 bar
